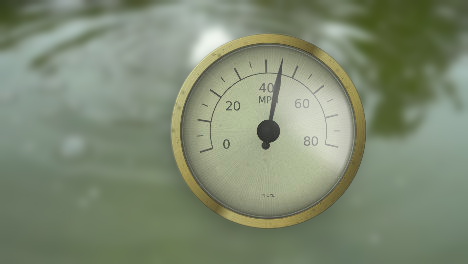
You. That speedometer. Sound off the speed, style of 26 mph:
45 mph
